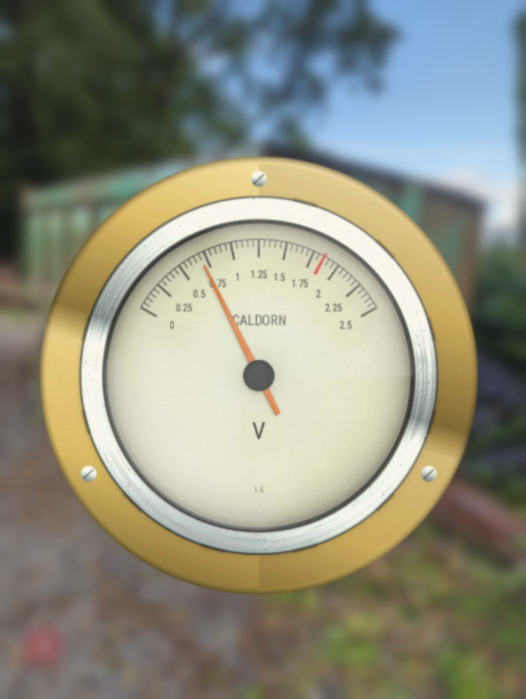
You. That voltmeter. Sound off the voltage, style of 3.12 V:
0.7 V
